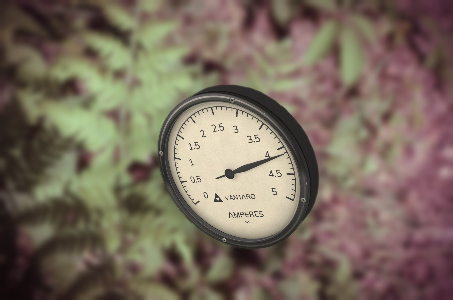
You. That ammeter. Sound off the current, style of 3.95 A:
4.1 A
